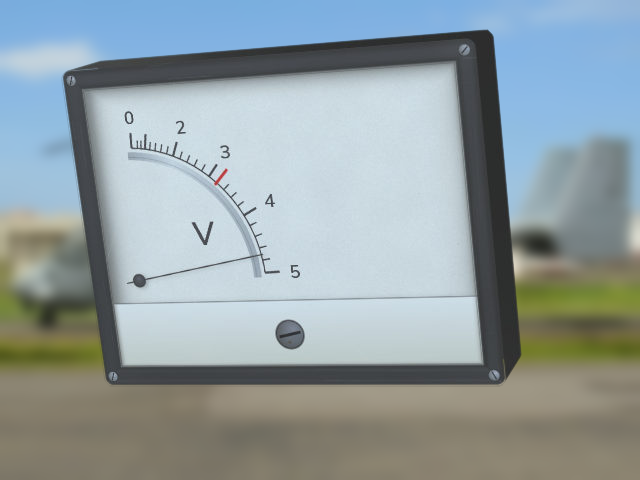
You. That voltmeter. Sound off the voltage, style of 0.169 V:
4.7 V
